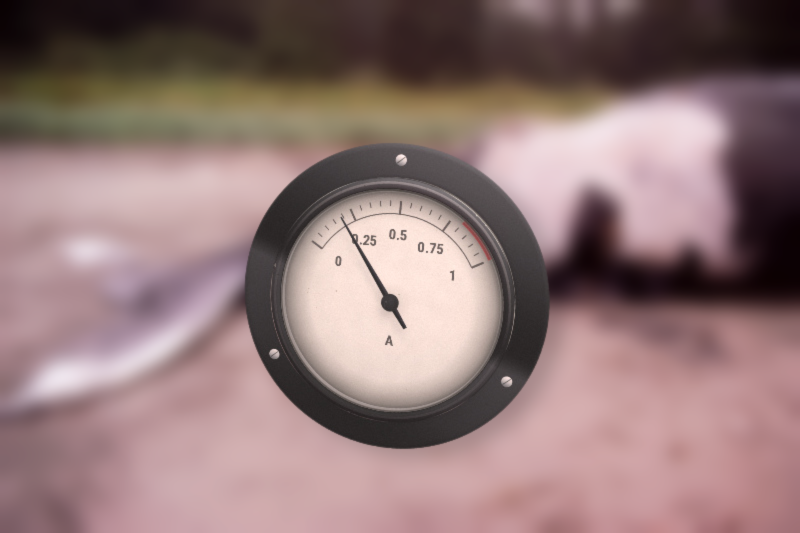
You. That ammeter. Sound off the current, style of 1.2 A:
0.2 A
